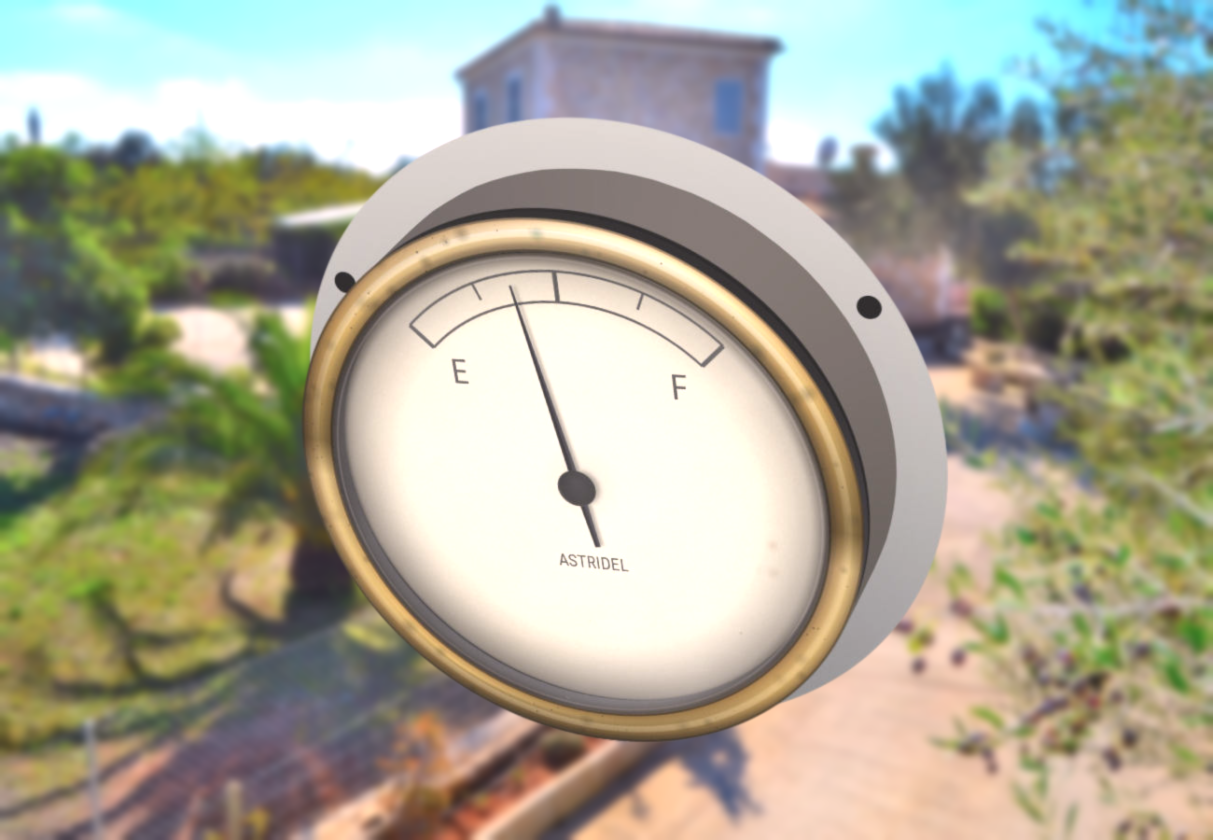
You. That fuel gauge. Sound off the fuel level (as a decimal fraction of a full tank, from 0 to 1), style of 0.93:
0.375
